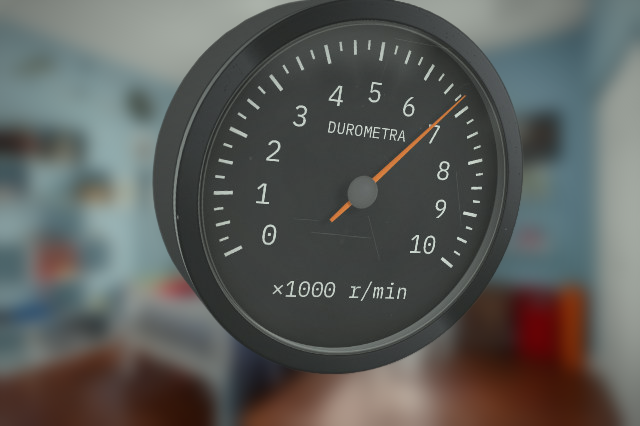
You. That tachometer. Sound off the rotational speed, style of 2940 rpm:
6750 rpm
